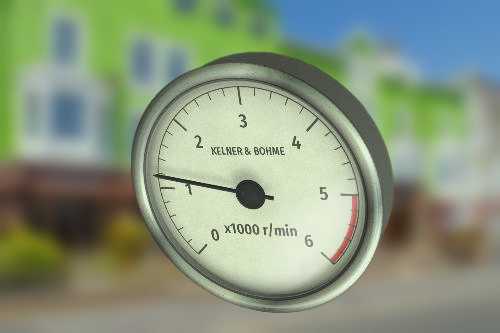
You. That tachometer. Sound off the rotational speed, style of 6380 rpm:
1200 rpm
